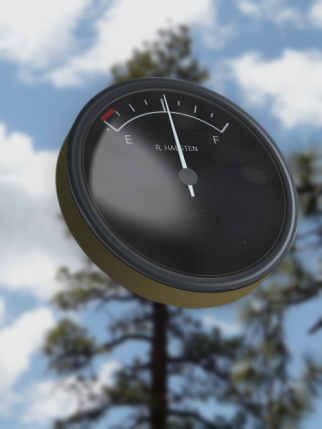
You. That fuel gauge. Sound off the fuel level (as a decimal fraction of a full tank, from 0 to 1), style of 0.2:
0.5
